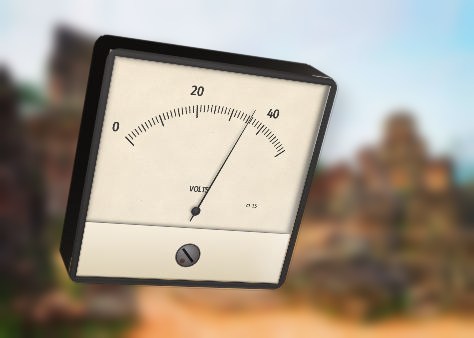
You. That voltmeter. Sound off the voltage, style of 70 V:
35 V
